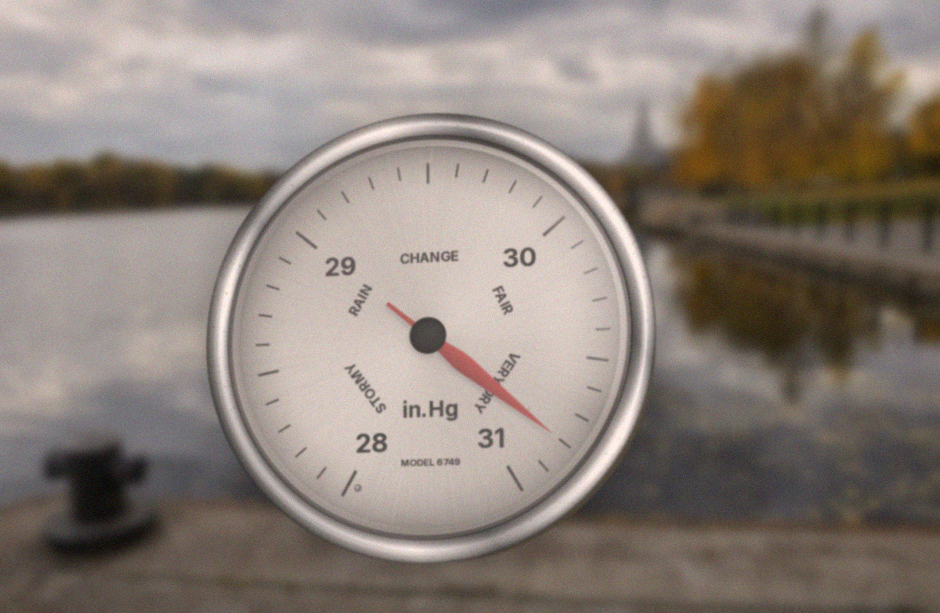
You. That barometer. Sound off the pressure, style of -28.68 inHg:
30.8 inHg
